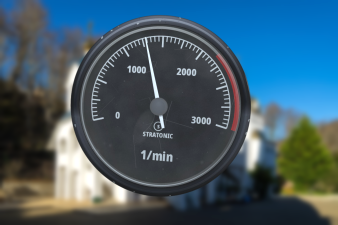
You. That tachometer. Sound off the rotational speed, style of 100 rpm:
1300 rpm
